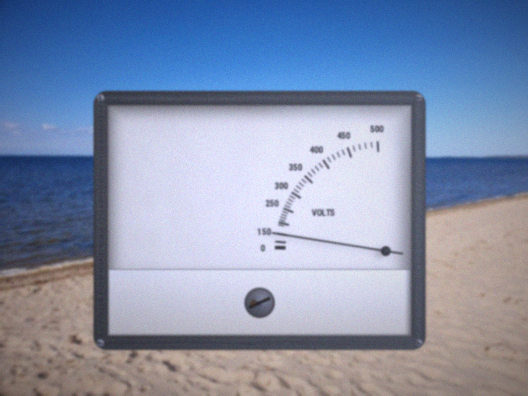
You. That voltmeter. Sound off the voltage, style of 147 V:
150 V
